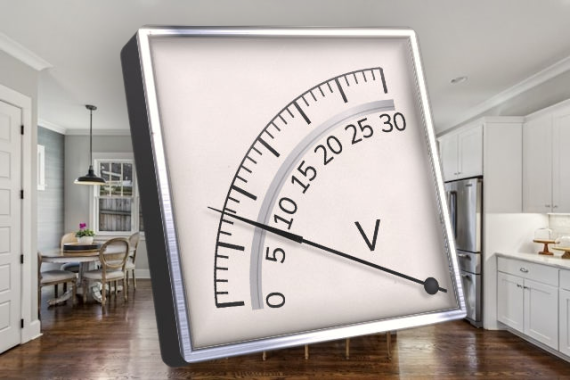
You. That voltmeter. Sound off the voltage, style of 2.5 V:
7.5 V
